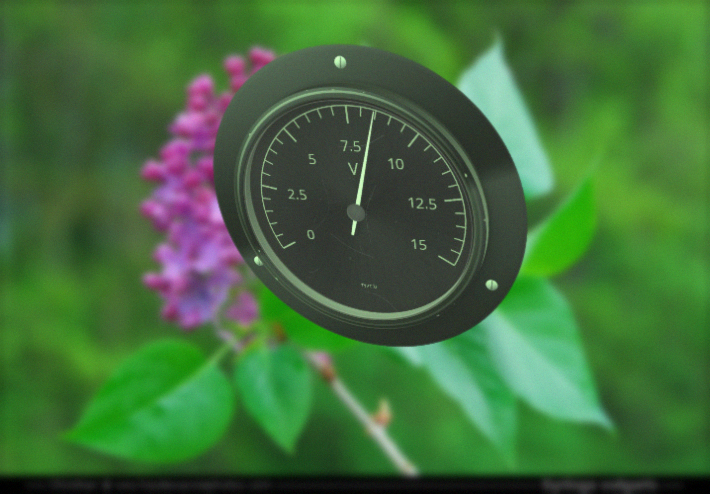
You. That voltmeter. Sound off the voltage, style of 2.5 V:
8.5 V
